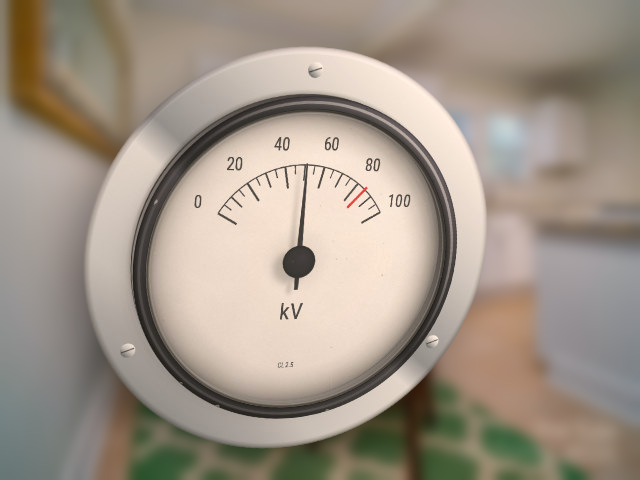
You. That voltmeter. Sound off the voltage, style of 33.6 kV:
50 kV
